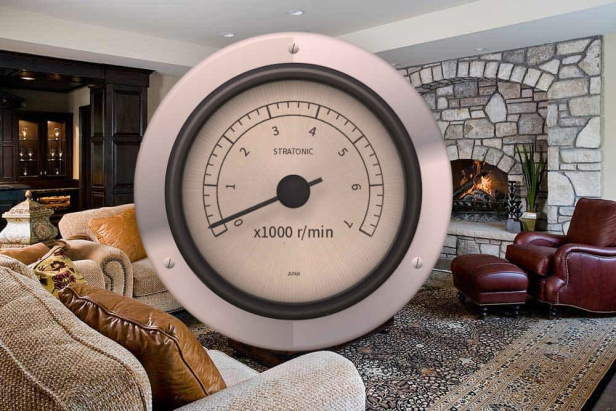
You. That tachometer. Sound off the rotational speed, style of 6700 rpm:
200 rpm
